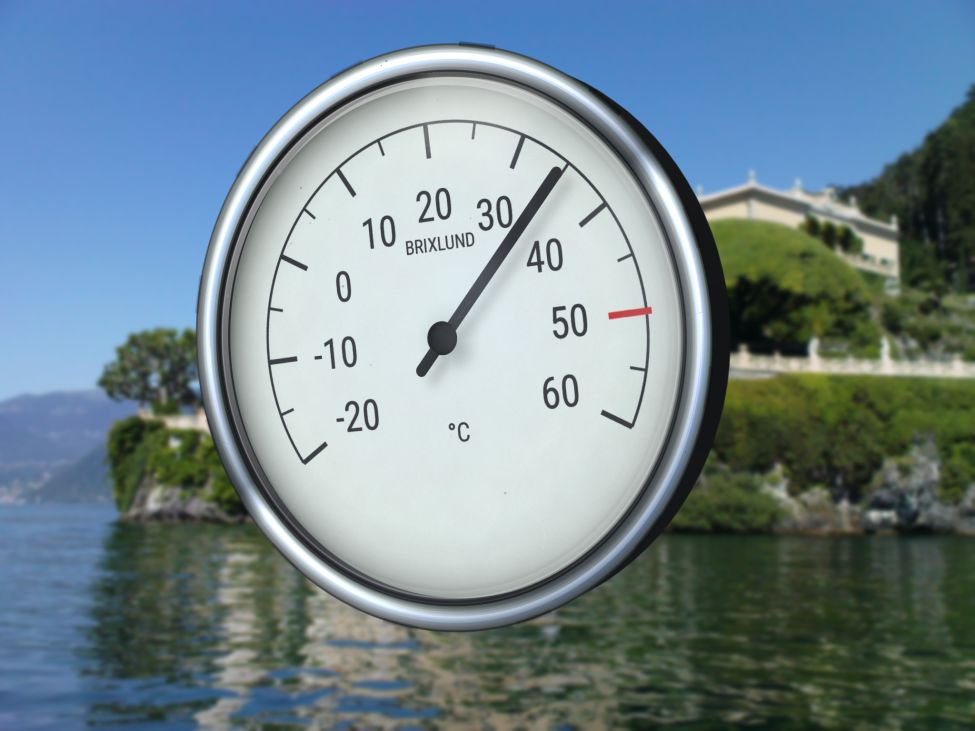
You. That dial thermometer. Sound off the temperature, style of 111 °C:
35 °C
